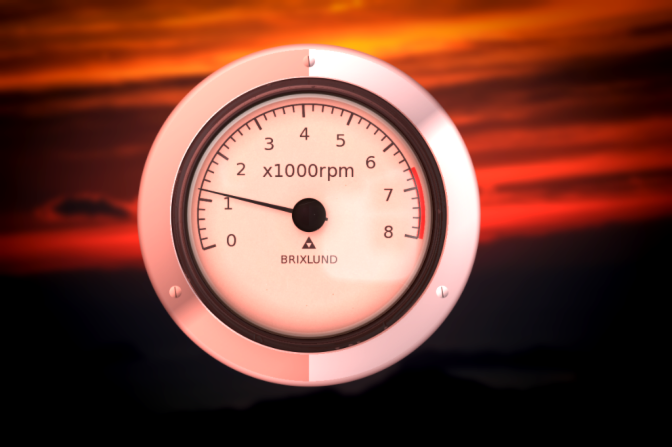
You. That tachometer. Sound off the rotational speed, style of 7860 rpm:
1200 rpm
